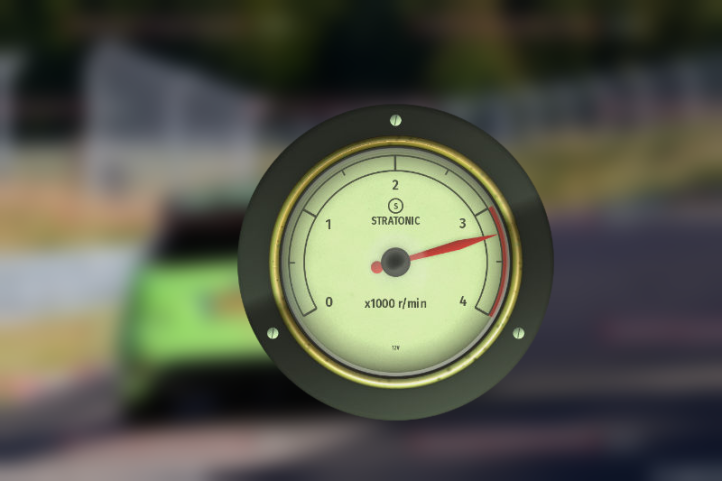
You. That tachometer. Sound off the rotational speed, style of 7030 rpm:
3250 rpm
